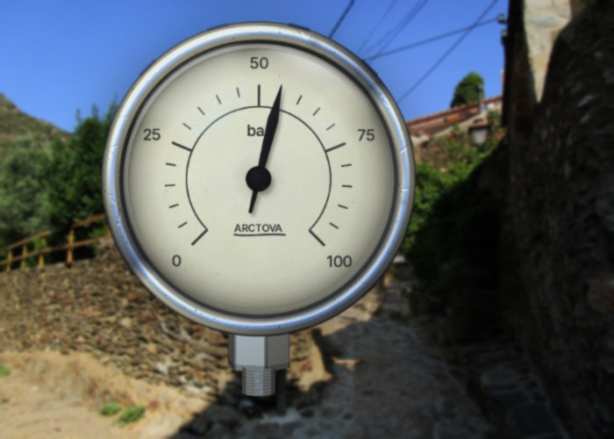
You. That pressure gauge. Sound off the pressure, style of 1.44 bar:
55 bar
